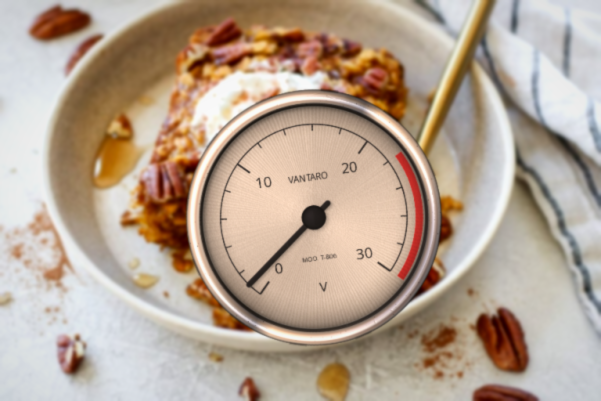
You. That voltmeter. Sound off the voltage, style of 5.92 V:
1 V
